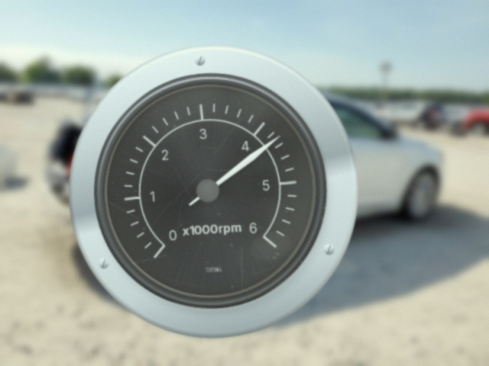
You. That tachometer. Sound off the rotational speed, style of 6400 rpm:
4300 rpm
